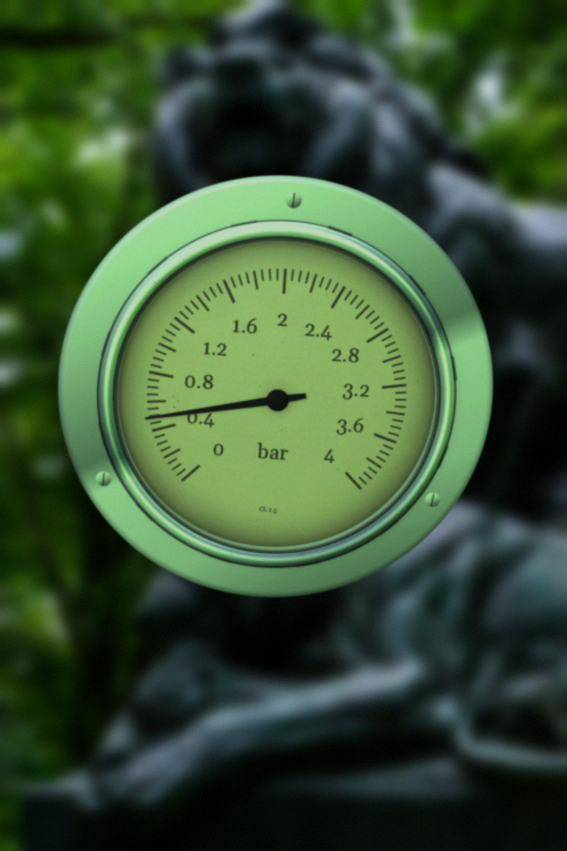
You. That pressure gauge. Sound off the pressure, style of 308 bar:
0.5 bar
